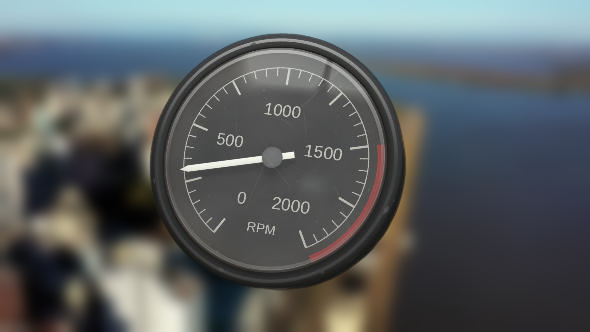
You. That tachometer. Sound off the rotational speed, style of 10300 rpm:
300 rpm
